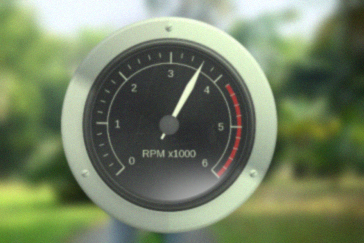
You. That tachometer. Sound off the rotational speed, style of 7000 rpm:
3600 rpm
